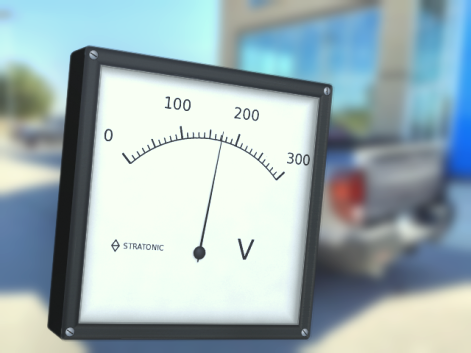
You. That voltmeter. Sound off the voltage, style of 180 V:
170 V
